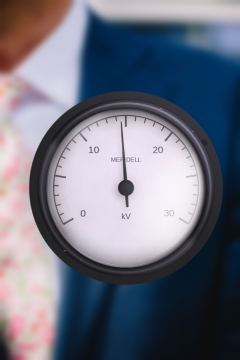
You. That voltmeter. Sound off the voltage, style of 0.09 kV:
14.5 kV
